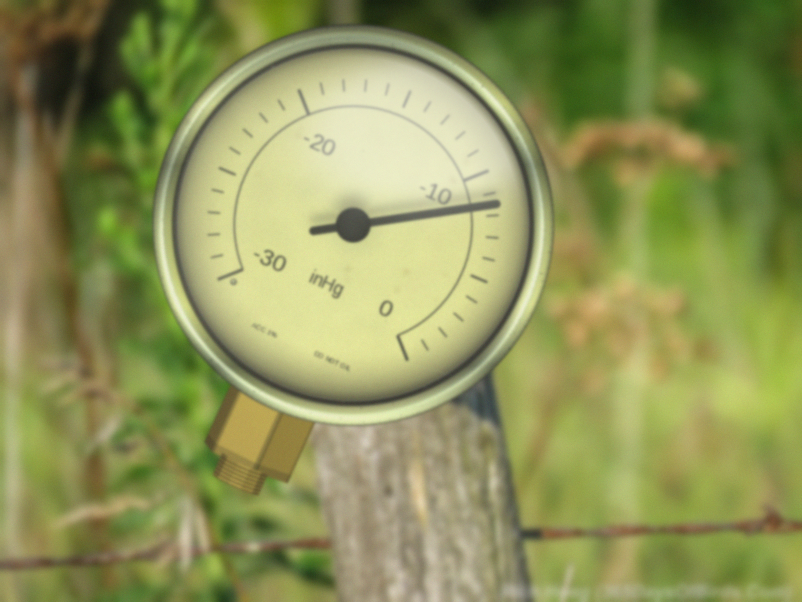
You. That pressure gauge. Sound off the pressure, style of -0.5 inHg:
-8.5 inHg
